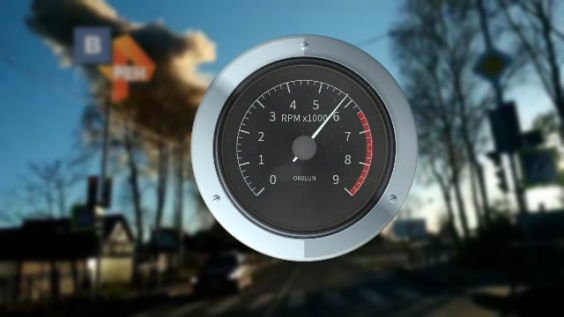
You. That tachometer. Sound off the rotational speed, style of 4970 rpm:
5800 rpm
